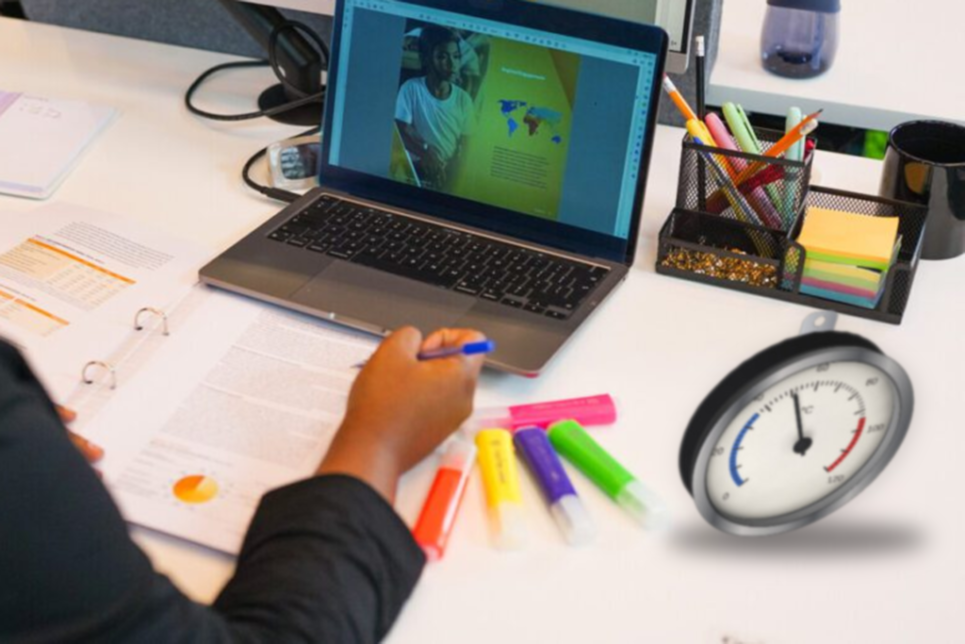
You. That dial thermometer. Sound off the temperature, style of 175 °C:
50 °C
